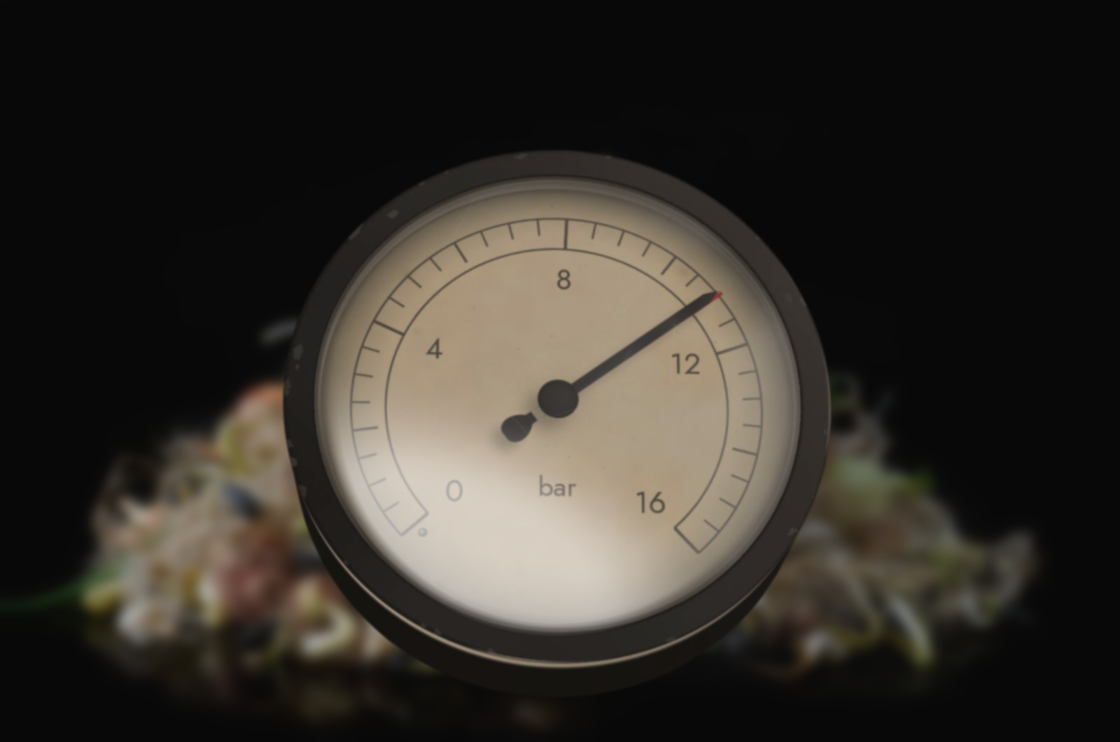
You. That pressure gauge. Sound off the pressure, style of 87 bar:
11 bar
